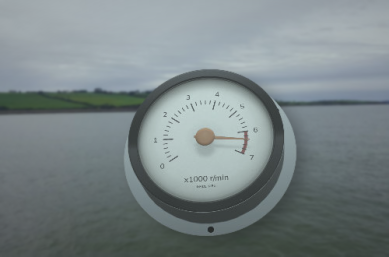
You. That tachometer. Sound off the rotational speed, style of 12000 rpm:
6400 rpm
